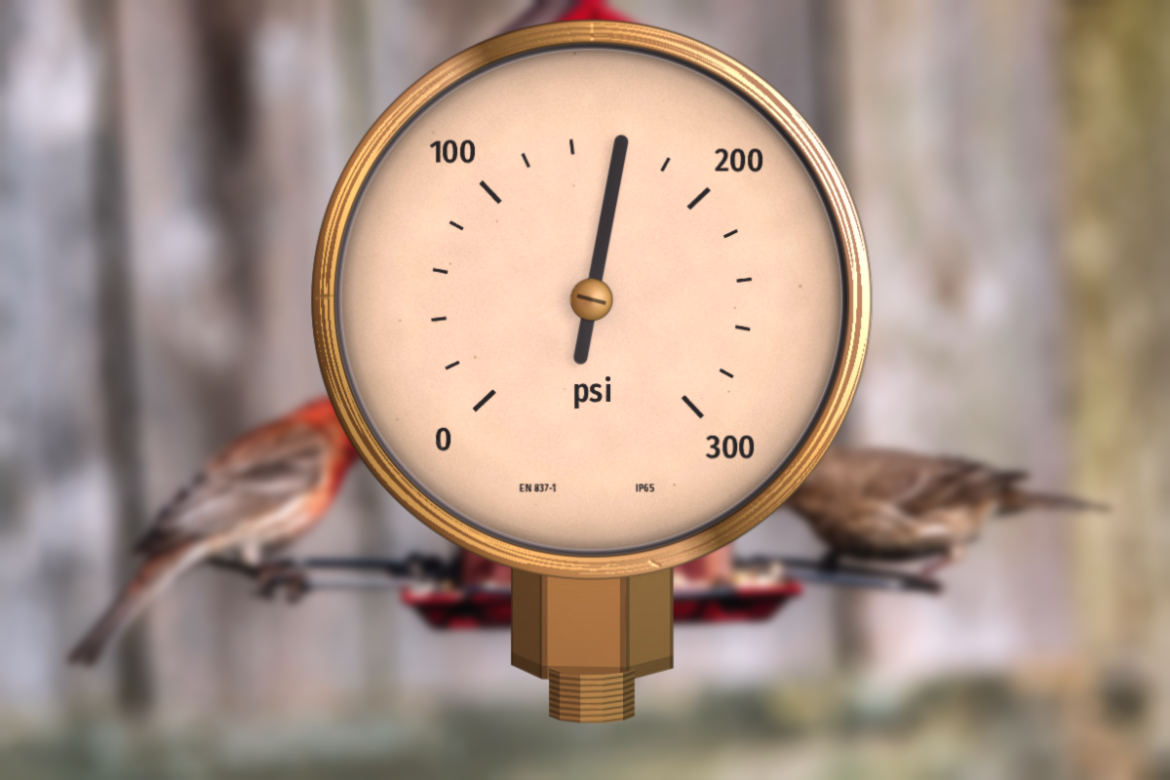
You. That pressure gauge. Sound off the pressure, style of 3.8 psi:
160 psi
